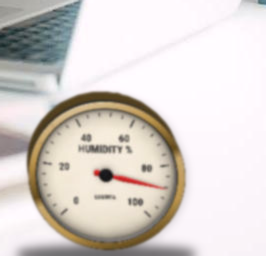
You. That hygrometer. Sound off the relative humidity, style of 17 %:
88 %
